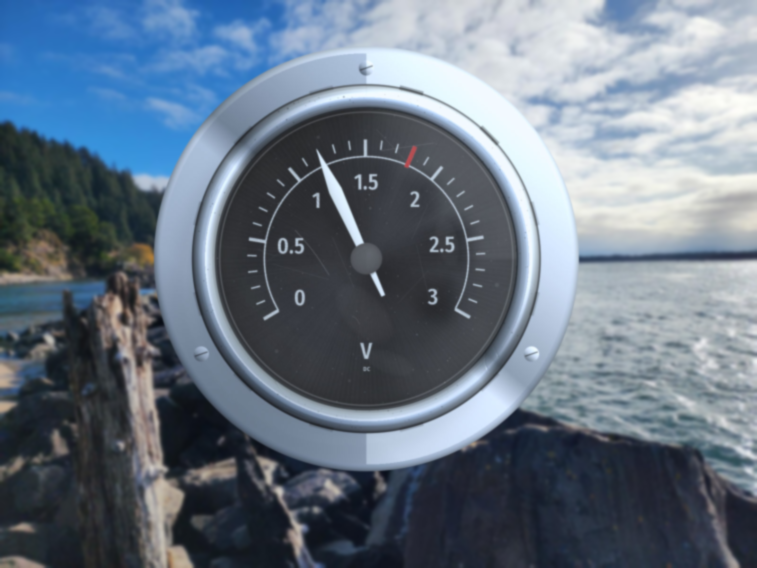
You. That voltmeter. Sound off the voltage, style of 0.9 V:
1.2 V
